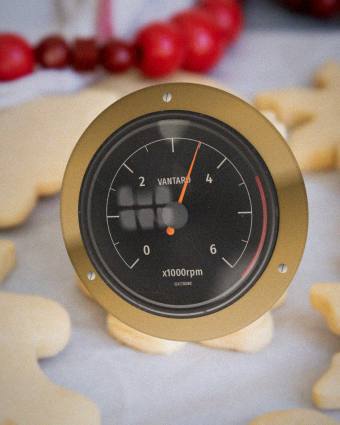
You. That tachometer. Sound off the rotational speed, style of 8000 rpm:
3500 rpm
